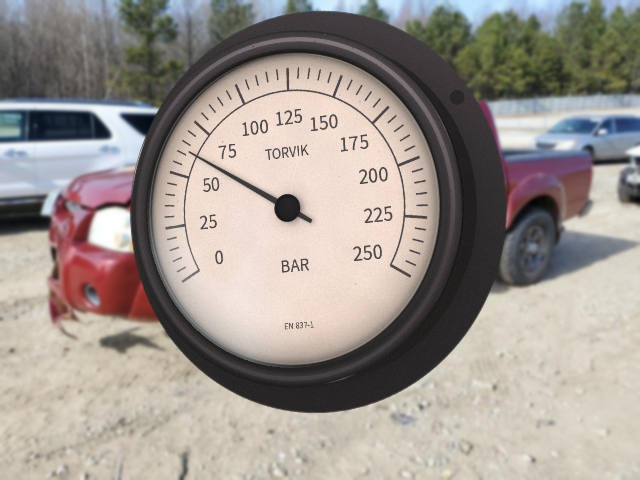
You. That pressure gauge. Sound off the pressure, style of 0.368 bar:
62.5 bar
